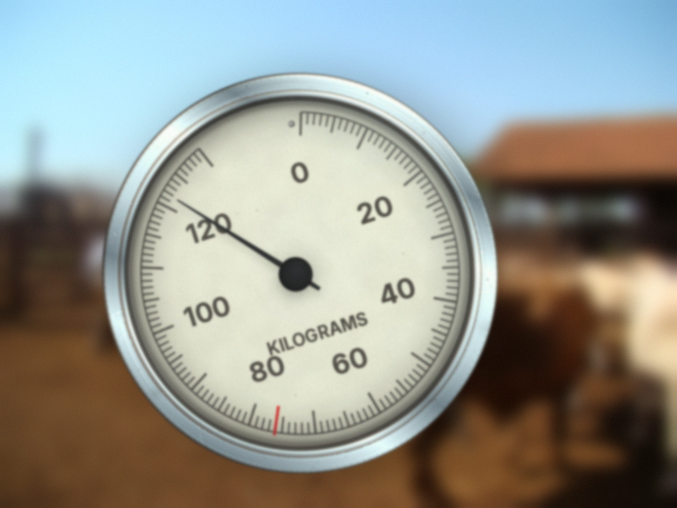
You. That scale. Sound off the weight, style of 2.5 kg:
122 kg
